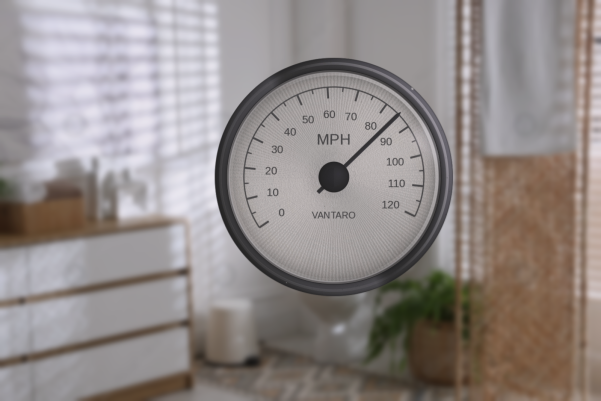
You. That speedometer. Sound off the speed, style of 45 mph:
85 mph
